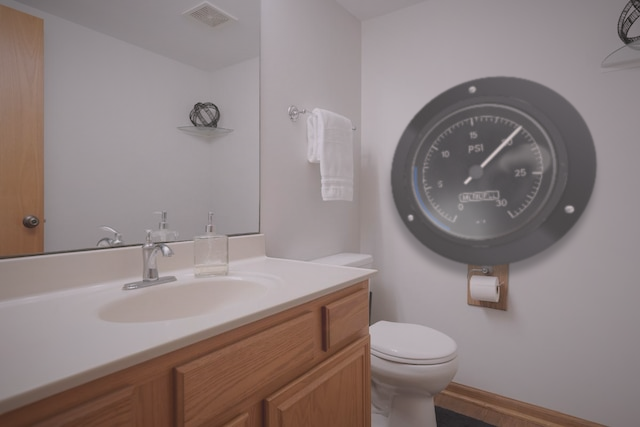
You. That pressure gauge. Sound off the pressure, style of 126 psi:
20 psi
